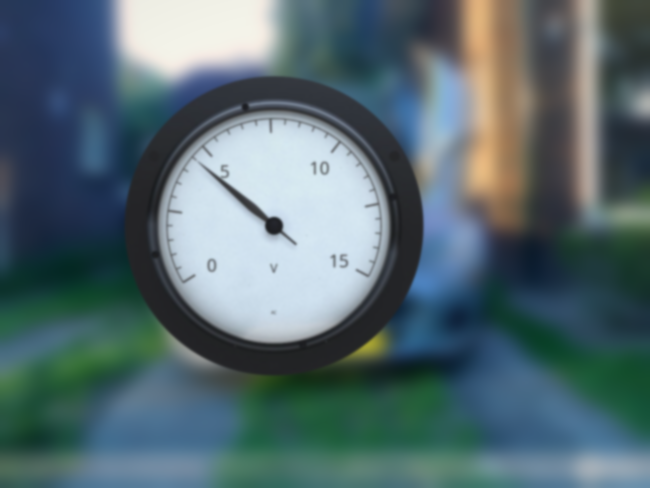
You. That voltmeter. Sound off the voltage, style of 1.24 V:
4.5 V
